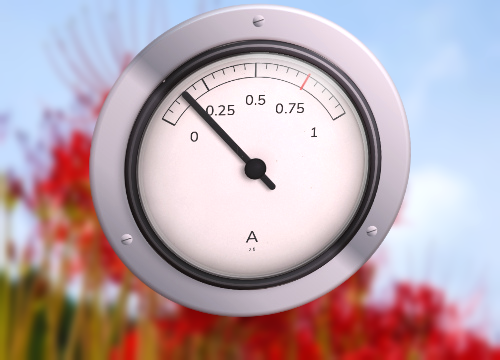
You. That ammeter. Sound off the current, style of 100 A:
0.15 A
